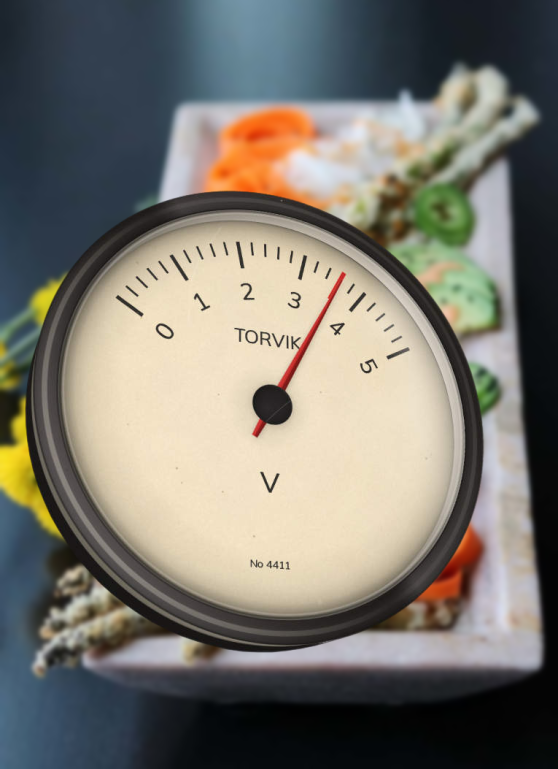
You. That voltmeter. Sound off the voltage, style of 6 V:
3.6 V
